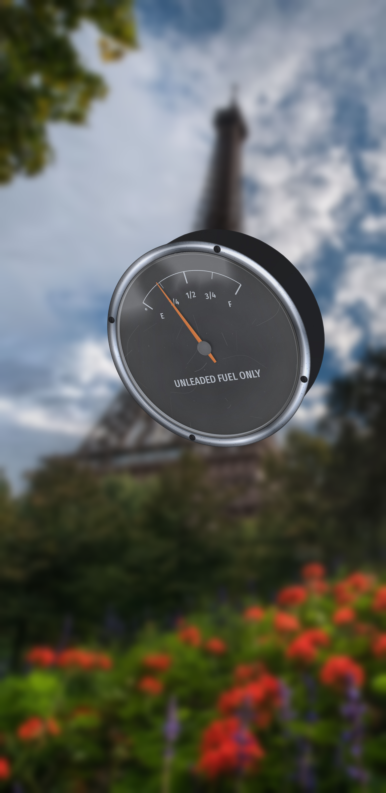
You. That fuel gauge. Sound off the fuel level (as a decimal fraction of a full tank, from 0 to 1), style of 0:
0.25
